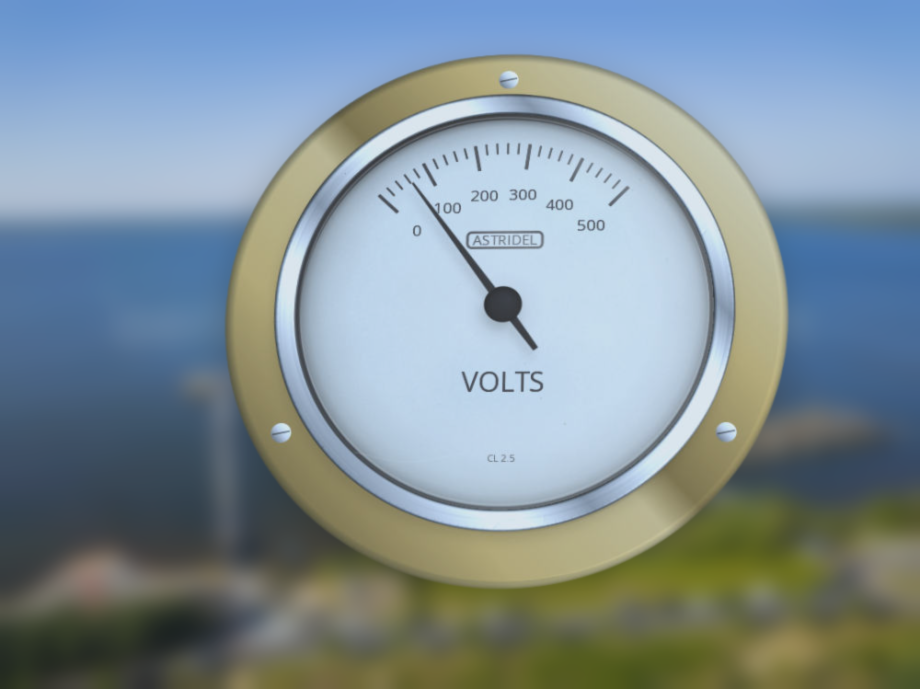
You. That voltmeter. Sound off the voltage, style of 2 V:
60 V
